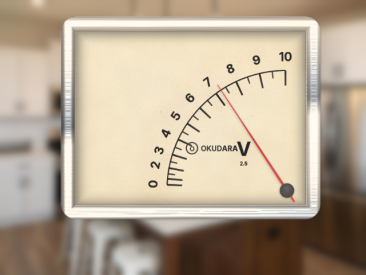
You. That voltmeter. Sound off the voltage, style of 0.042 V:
7.25 V
